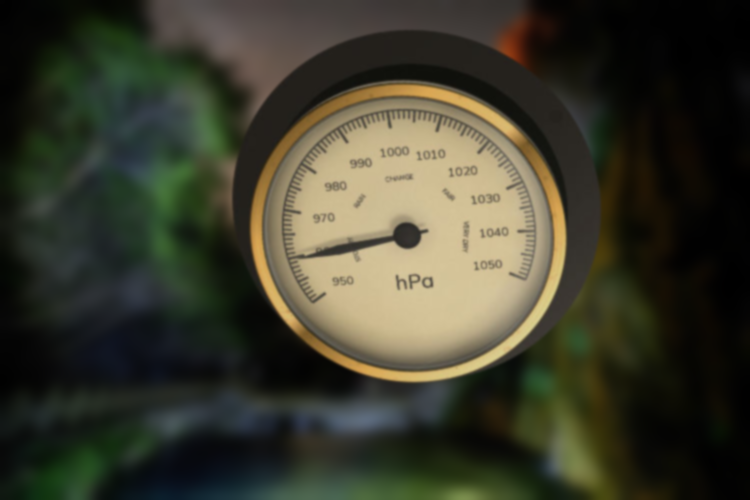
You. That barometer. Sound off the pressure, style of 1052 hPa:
960 hPa
